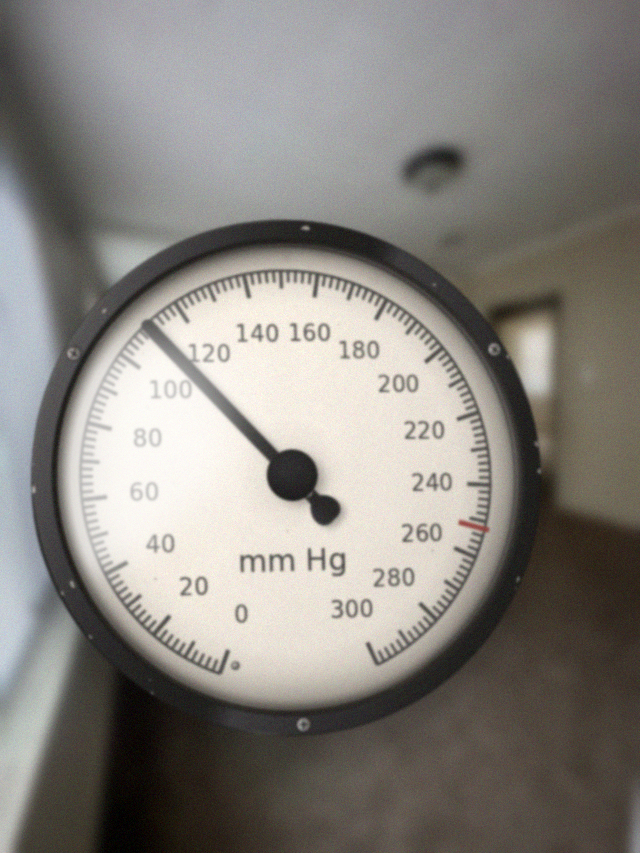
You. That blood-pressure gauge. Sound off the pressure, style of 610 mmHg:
110 mmHg
